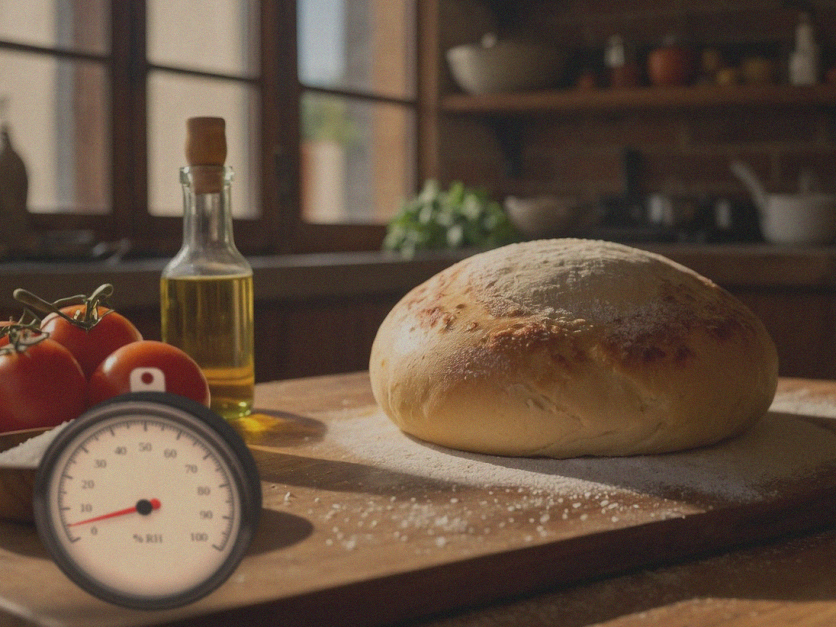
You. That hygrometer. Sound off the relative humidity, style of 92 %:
5 %
